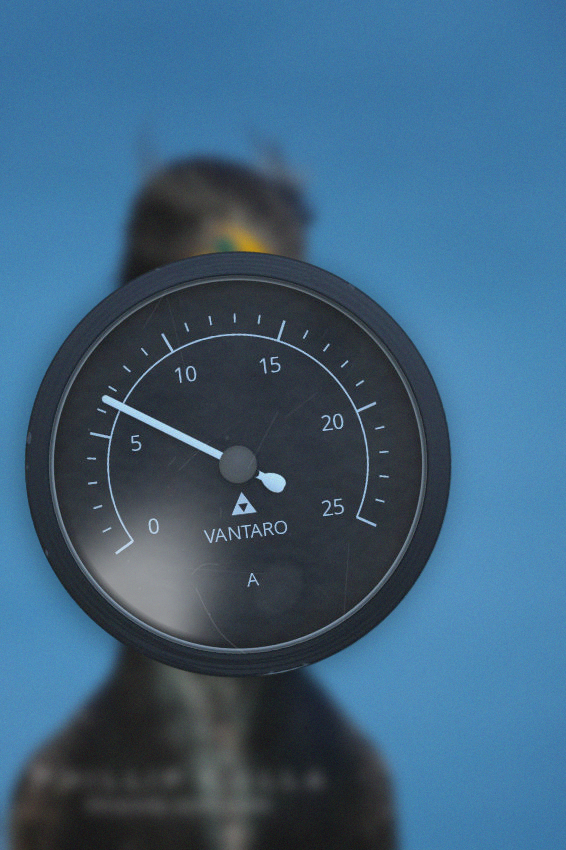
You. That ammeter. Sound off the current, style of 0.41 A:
6.5 A
